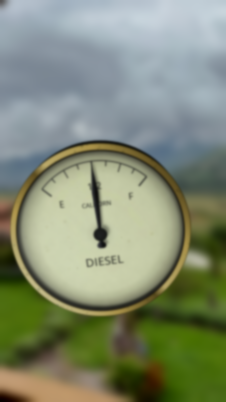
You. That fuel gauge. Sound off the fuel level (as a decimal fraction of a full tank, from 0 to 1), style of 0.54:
0.5
